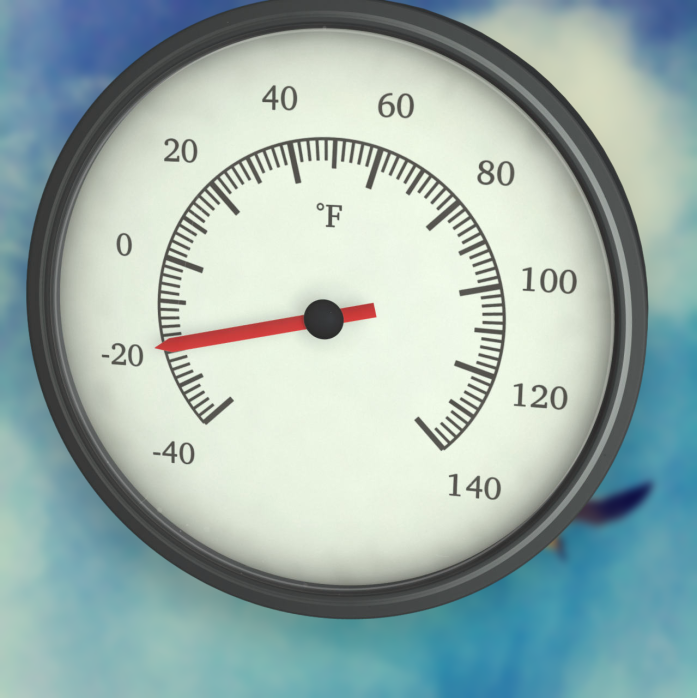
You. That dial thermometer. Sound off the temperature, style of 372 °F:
-20 °F
